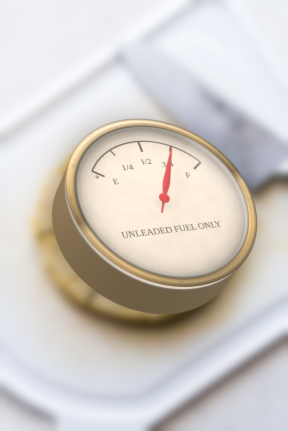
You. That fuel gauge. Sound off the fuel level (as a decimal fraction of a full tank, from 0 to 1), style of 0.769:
0.75
